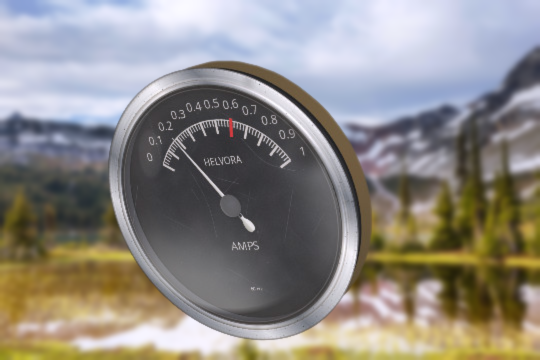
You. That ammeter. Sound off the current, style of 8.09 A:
0.2 A
